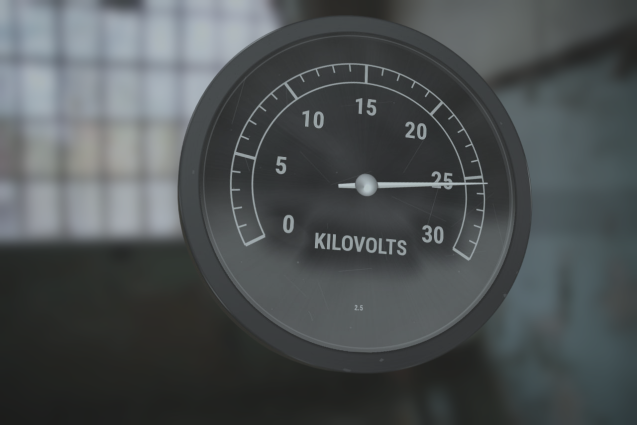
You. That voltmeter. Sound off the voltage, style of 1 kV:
25.5 kV
